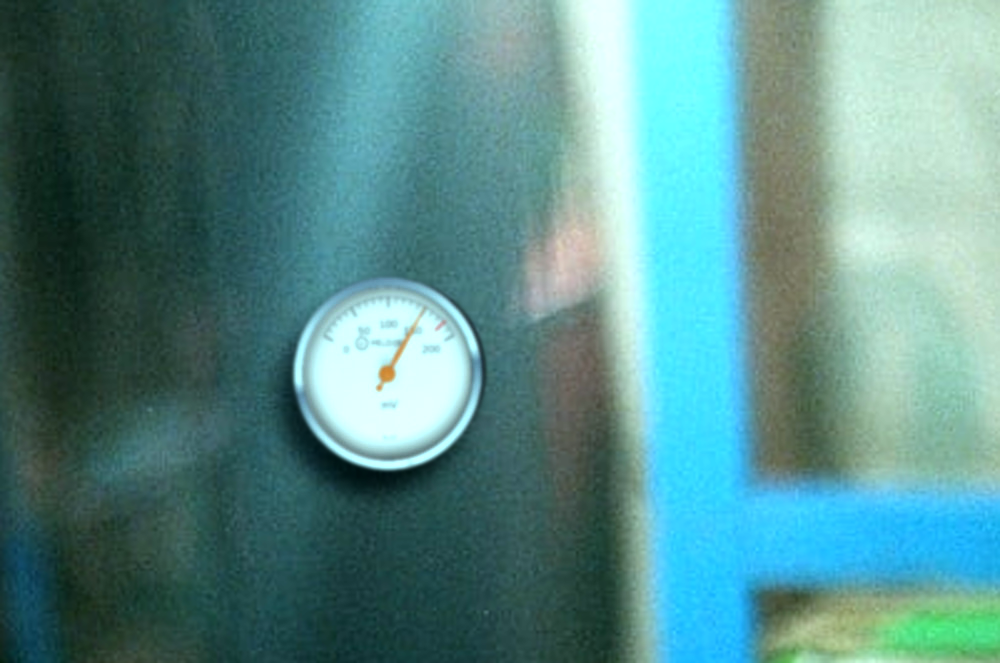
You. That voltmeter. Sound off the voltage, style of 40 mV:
150 mV
